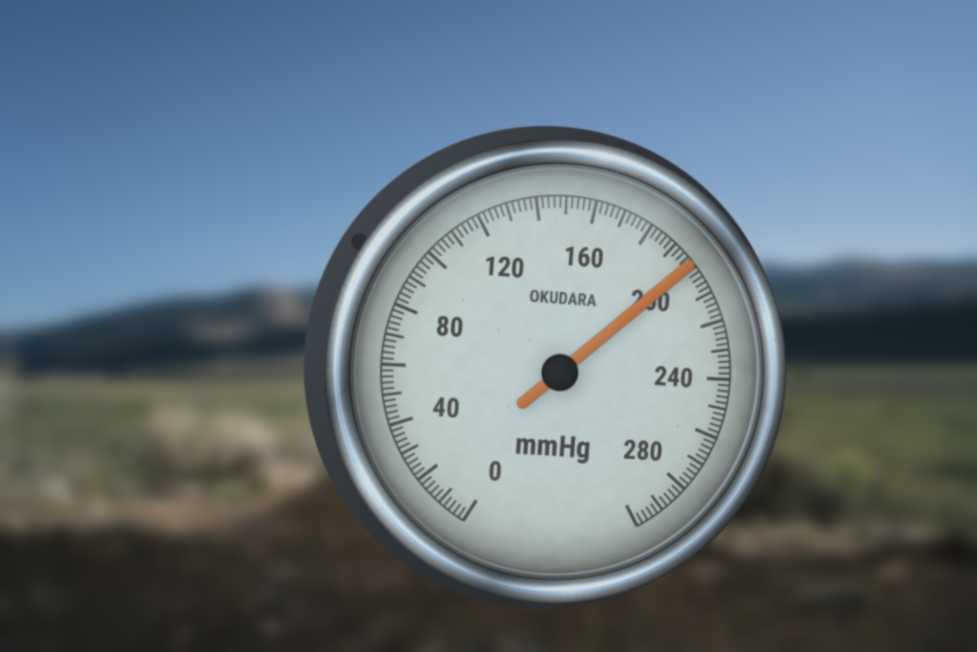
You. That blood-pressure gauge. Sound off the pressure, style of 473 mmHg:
198 mmHg
